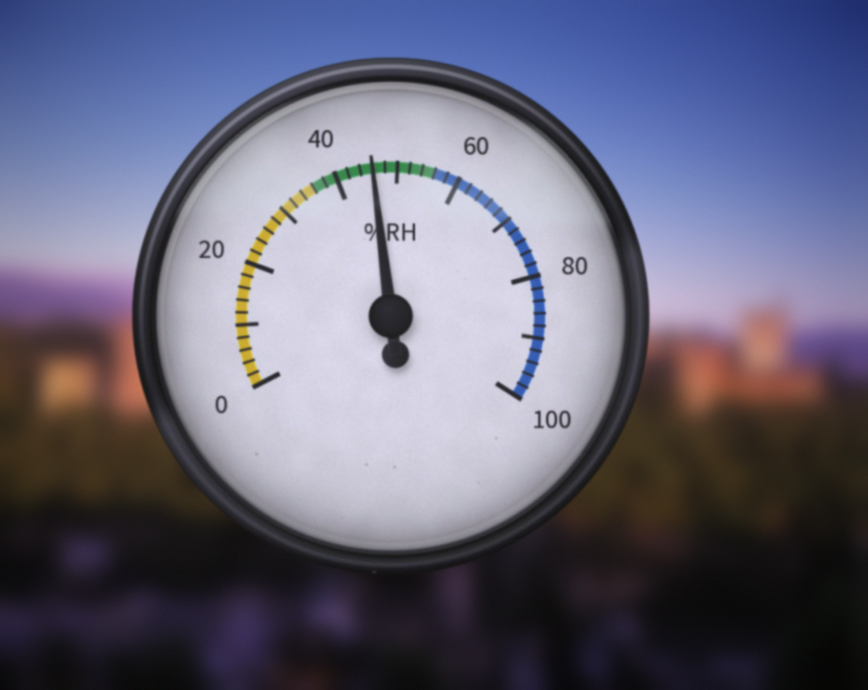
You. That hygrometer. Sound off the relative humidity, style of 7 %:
46 %
